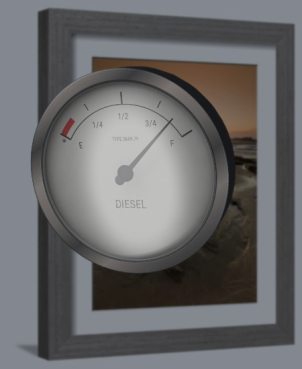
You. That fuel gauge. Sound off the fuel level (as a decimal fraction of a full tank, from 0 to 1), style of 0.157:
0.875
